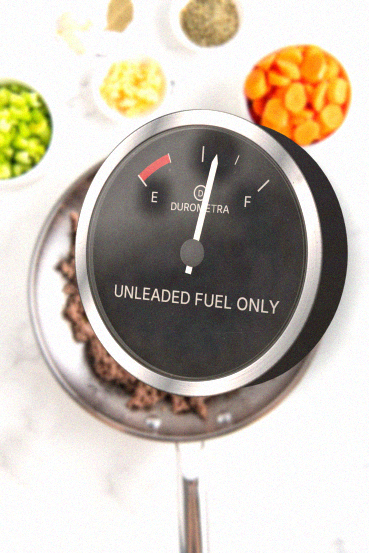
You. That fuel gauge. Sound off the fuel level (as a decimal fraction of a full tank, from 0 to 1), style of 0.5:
0.625
